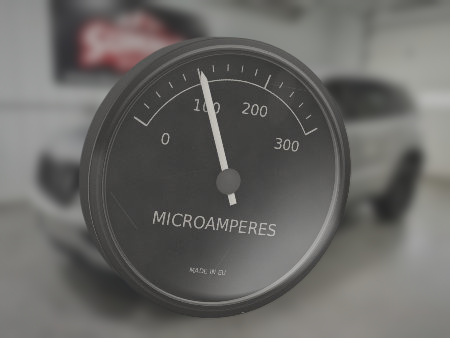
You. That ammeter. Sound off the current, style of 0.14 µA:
100 µA
